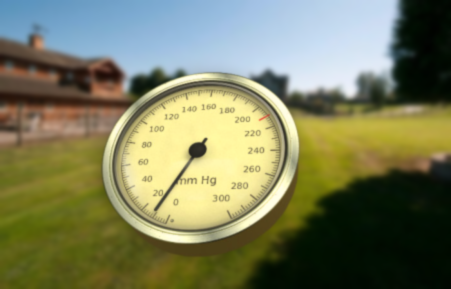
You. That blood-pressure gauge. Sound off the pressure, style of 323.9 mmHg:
10 mmHg
